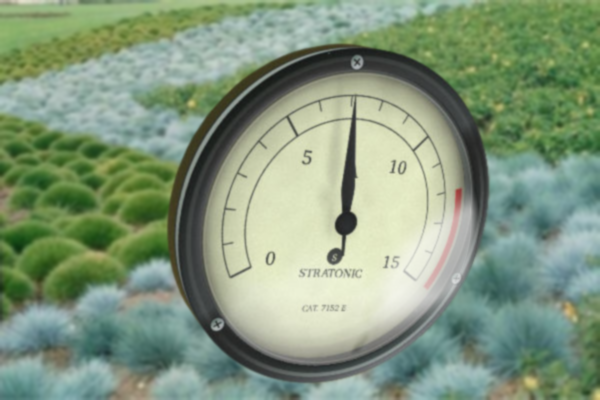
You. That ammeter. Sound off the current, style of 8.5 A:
7 A
